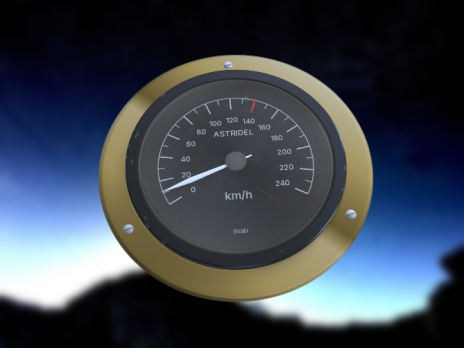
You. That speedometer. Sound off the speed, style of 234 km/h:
10 km/h
